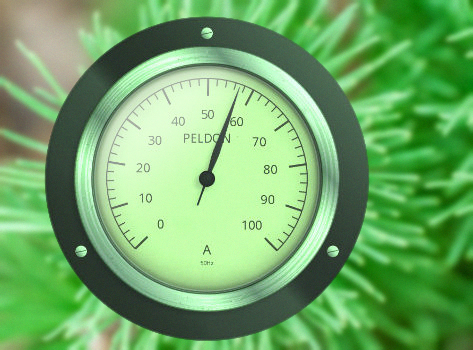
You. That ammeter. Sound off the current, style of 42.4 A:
57 A
